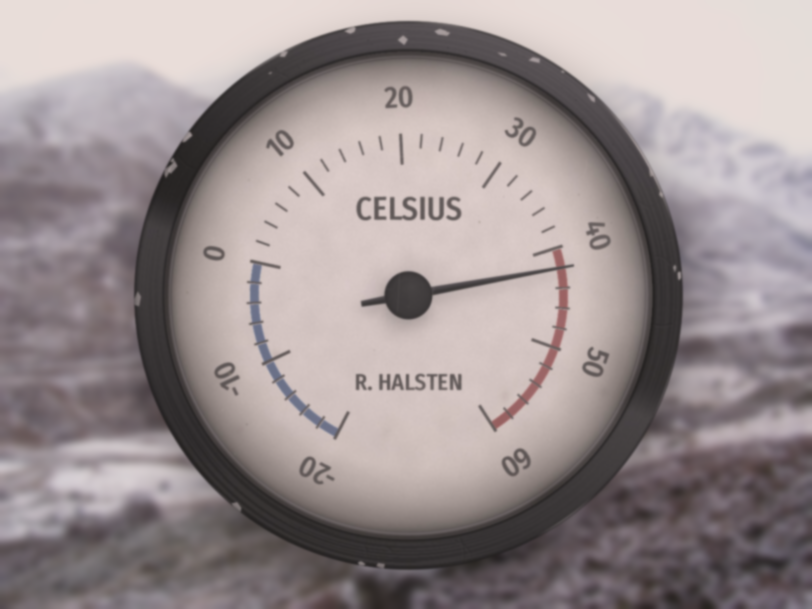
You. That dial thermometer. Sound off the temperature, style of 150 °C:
42 °C
